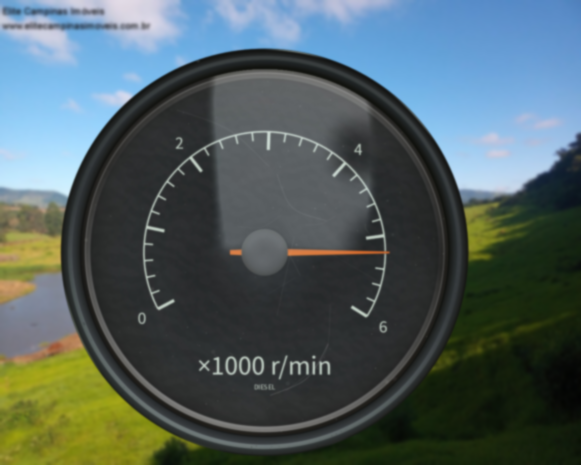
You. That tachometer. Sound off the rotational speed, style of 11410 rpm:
5200 rpm
